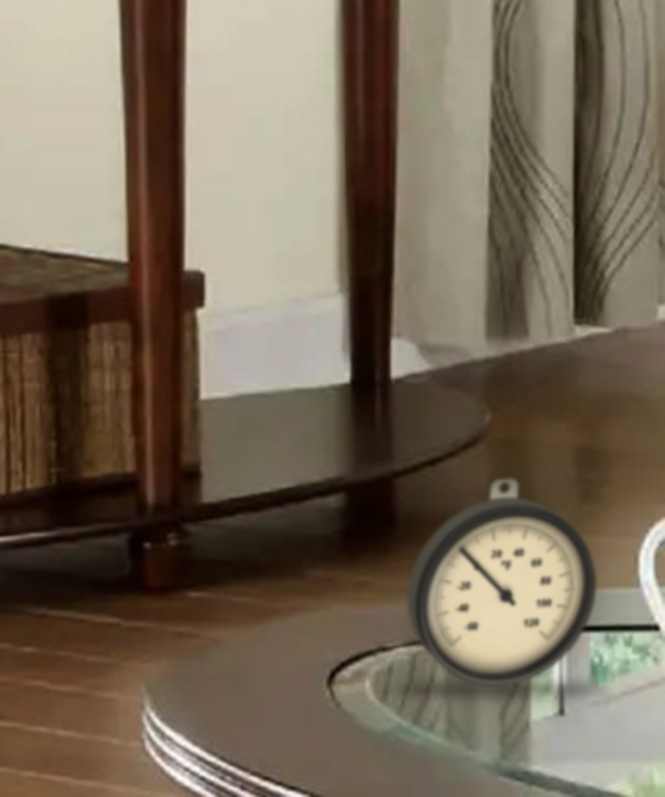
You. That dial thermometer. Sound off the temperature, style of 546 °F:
0 °F
